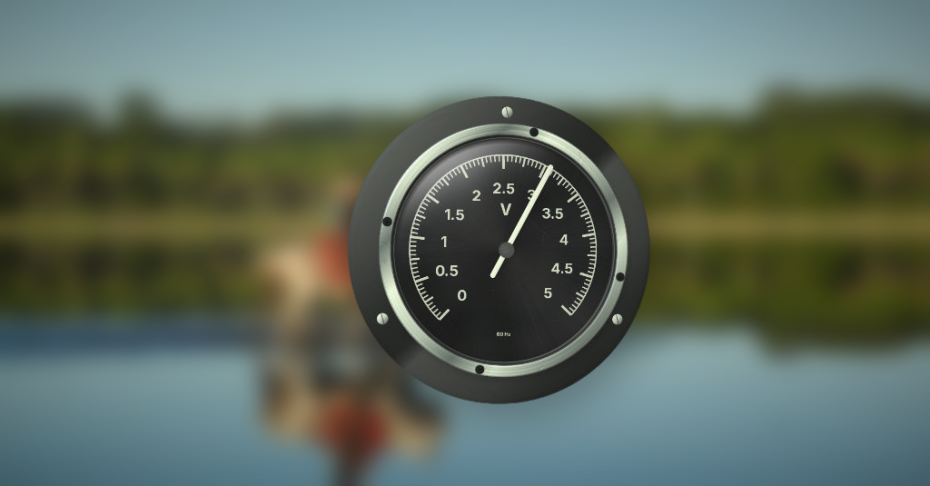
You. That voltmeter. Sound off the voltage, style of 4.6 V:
3.05 V
